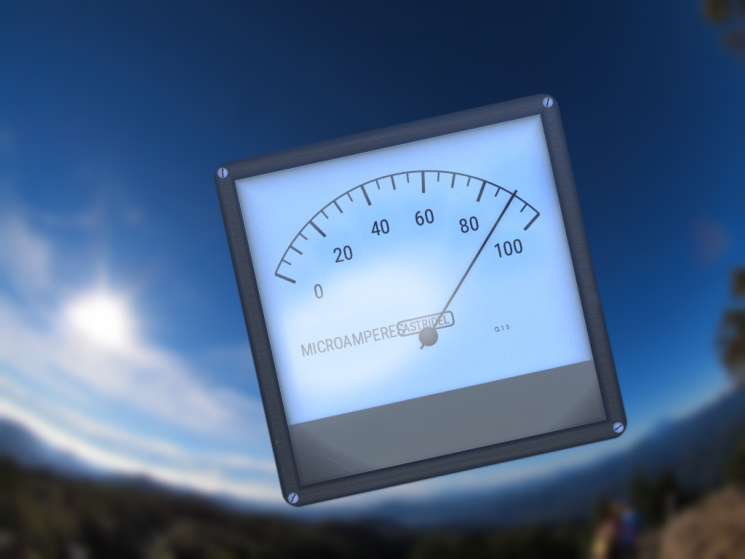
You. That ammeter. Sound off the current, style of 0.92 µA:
90 µA
